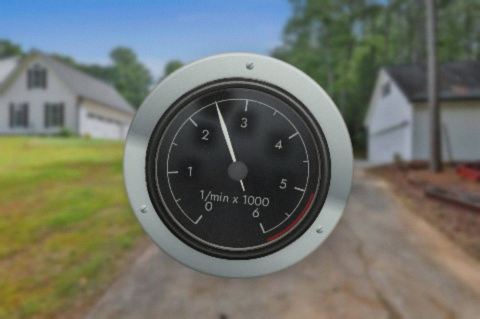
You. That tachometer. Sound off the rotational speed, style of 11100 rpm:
2500 rpm
